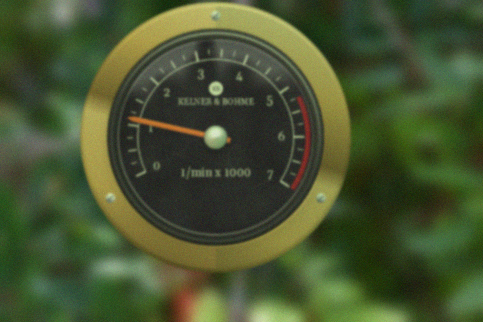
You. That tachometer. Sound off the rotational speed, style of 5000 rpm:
1125 rpm
